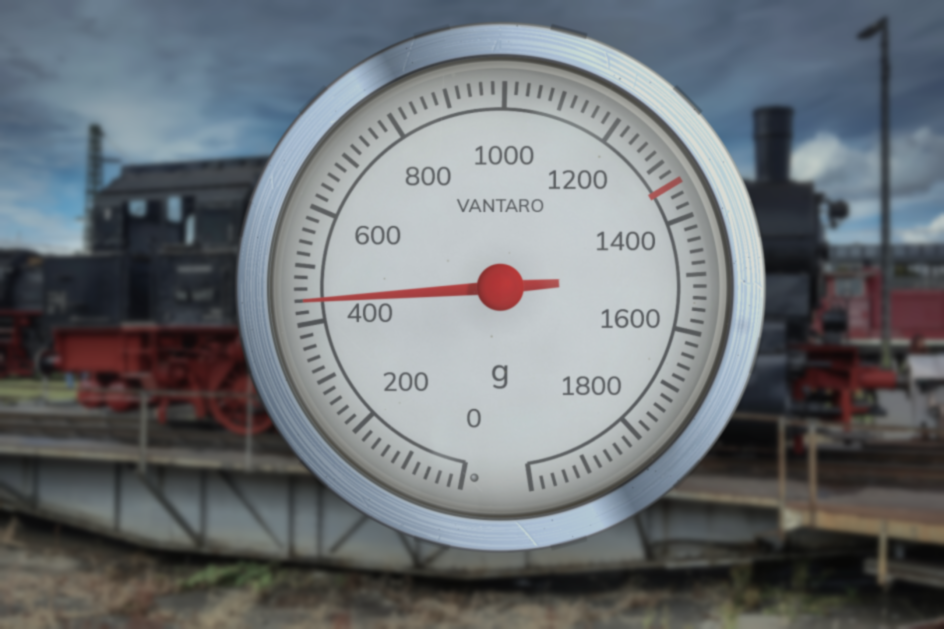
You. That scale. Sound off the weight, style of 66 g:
440 g
